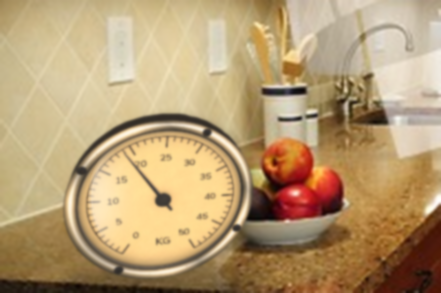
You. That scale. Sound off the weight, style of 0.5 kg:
19 kg
